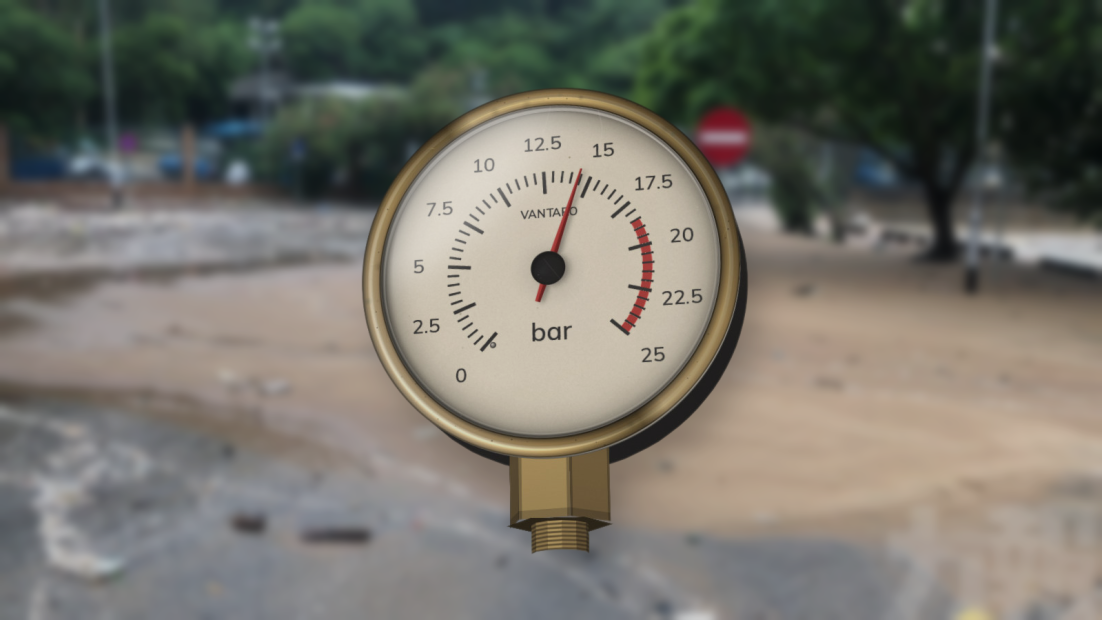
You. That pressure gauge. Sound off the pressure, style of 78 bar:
14.5 bar
